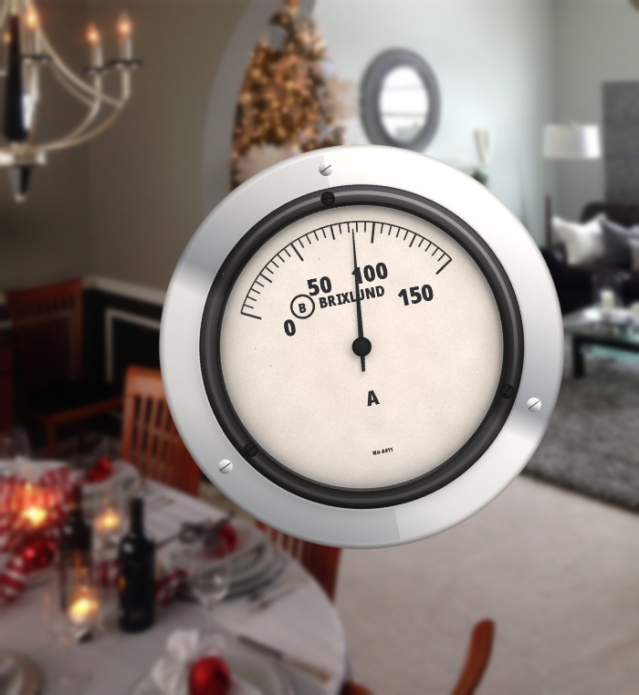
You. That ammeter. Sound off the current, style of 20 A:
87.5 A
